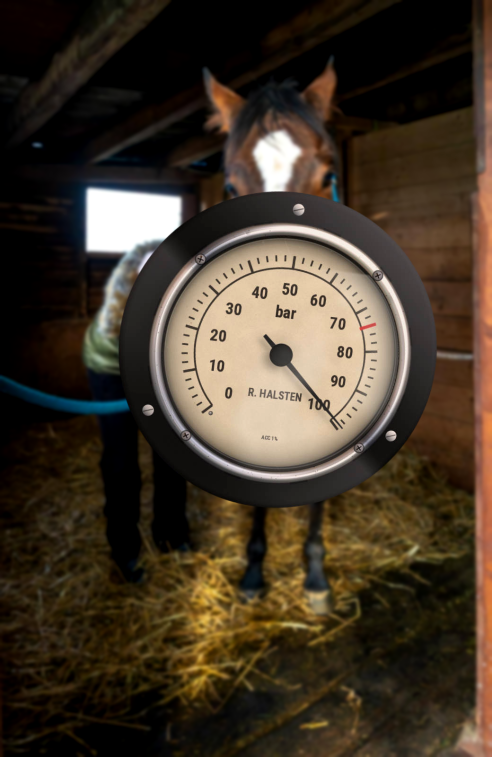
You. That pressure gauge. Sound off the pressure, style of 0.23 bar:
99 bar
